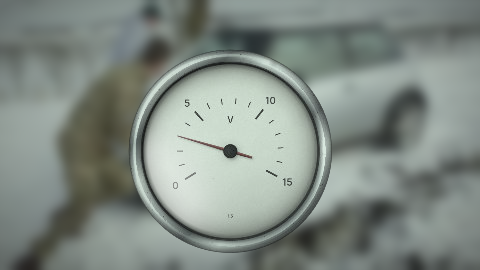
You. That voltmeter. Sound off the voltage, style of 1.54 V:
3 V
